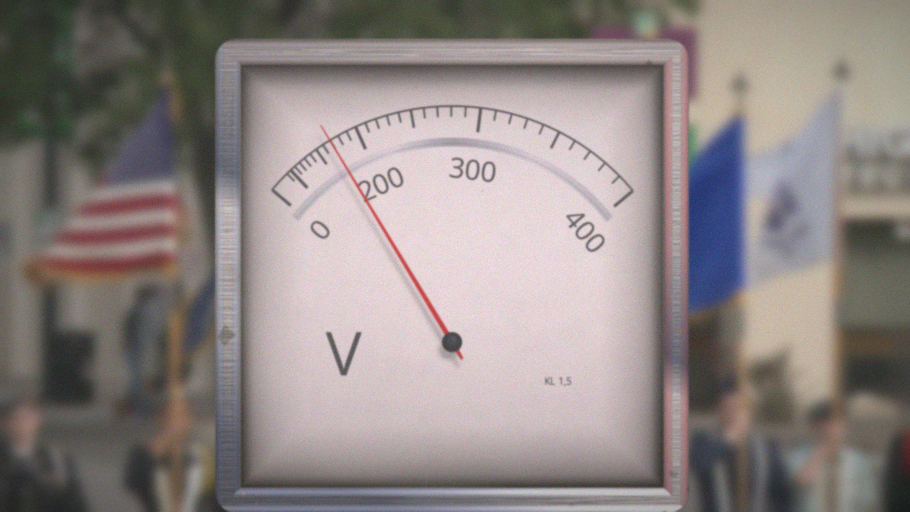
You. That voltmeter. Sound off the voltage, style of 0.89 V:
170 V
